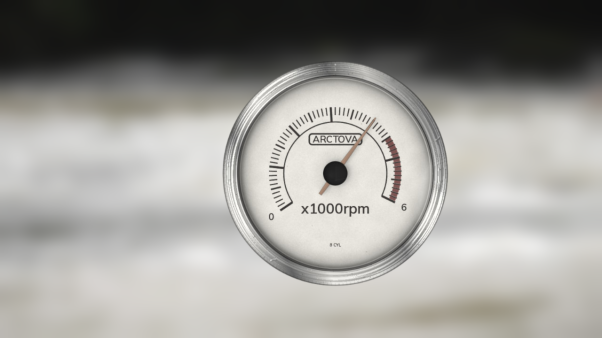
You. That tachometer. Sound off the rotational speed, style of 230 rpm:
4000 rpm
